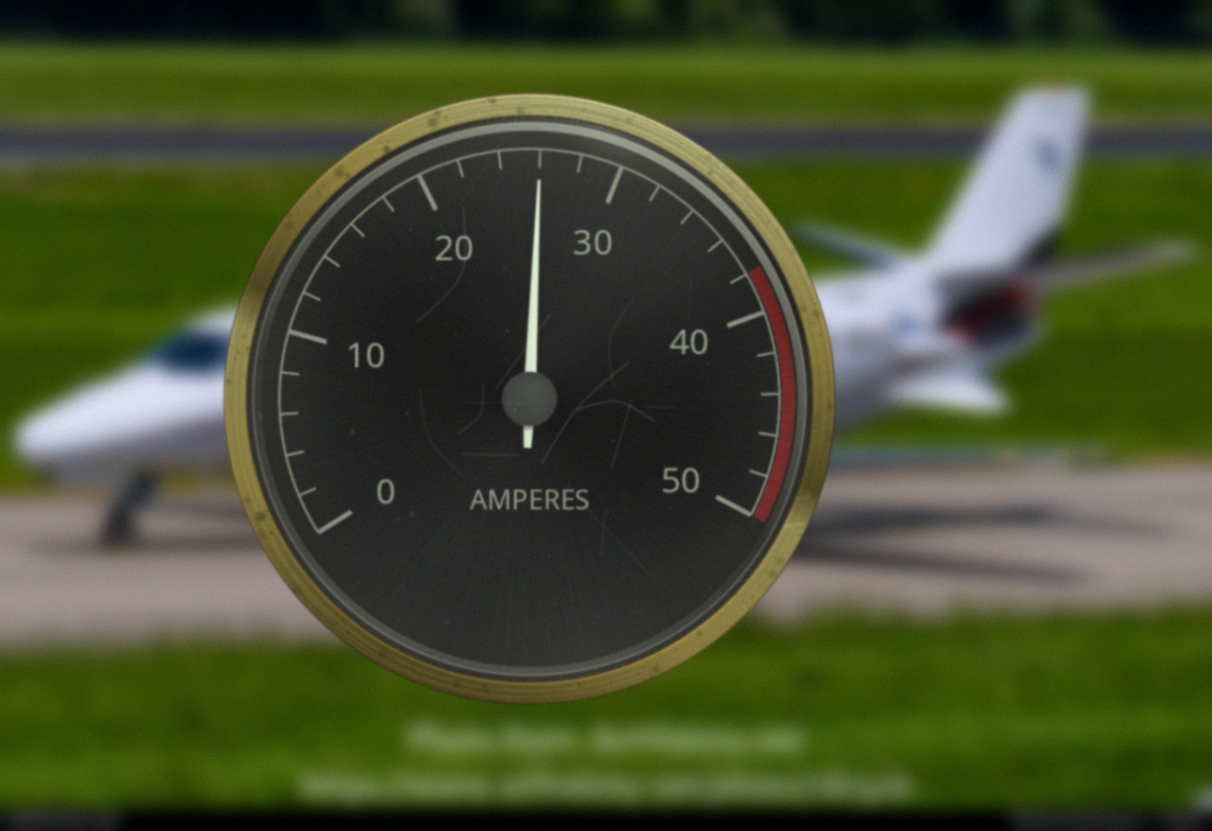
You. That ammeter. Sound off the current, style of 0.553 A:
26 A
